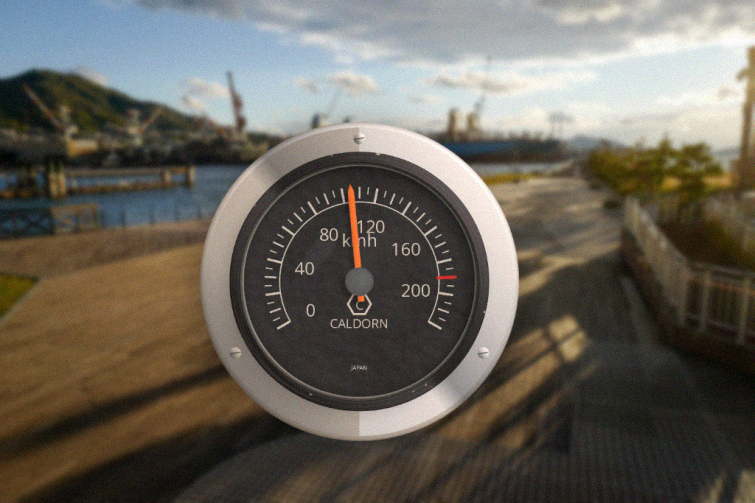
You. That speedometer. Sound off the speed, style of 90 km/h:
105 km/h
